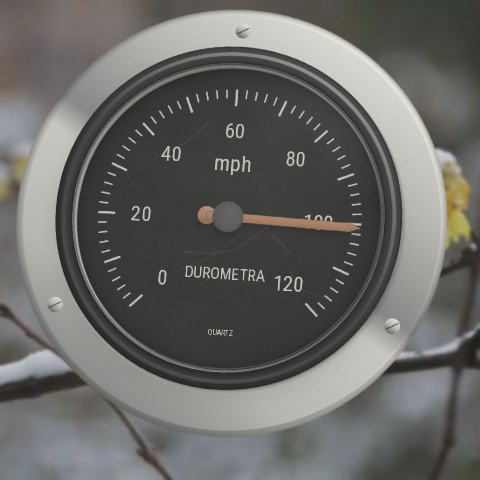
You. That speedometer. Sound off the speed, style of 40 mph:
101 mph
